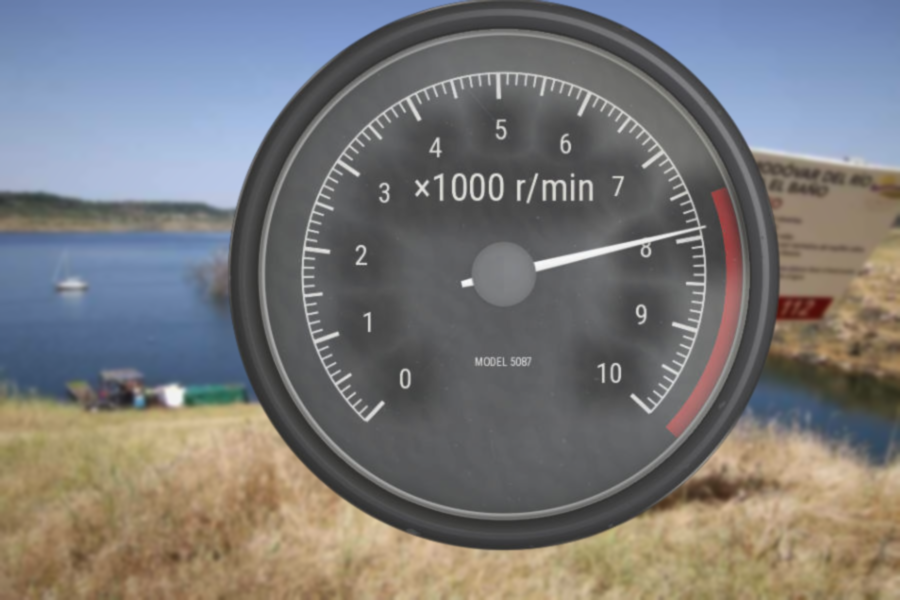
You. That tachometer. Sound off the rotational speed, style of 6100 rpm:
7900 rpm
